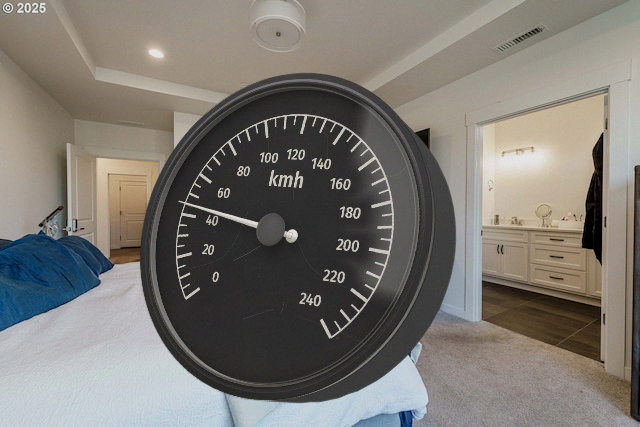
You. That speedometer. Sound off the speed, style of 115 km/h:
45 km/h
